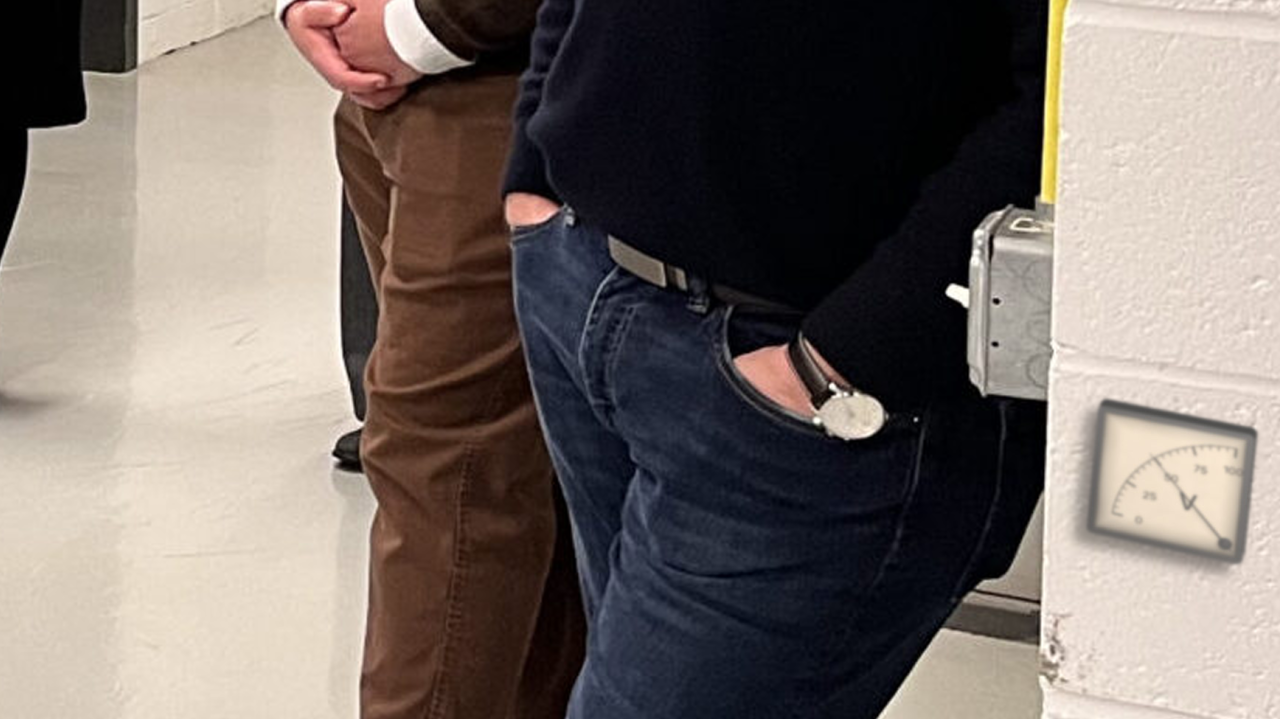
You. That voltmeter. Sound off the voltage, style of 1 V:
50 V
